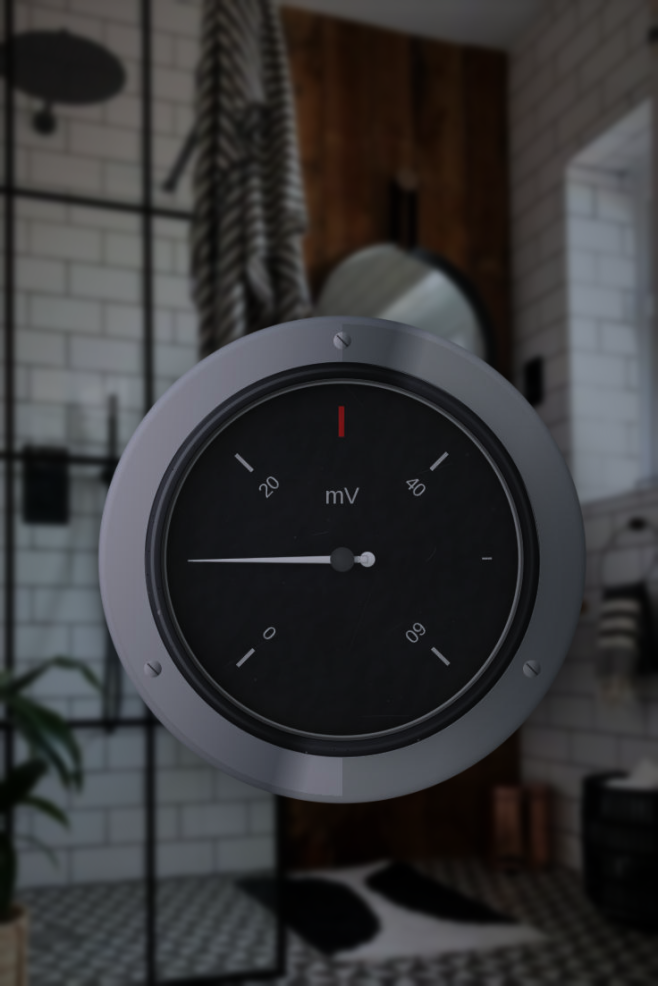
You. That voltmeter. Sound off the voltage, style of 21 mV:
10 mV
